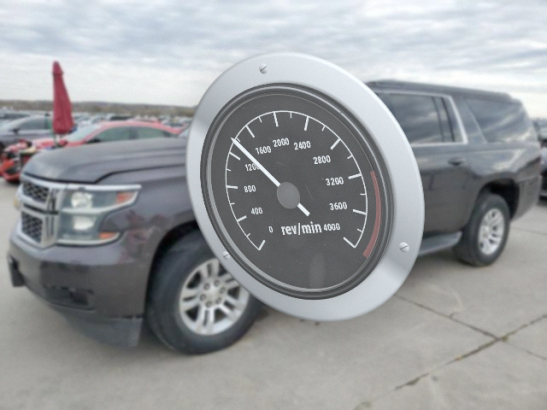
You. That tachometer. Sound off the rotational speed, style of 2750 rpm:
1400 rpm
